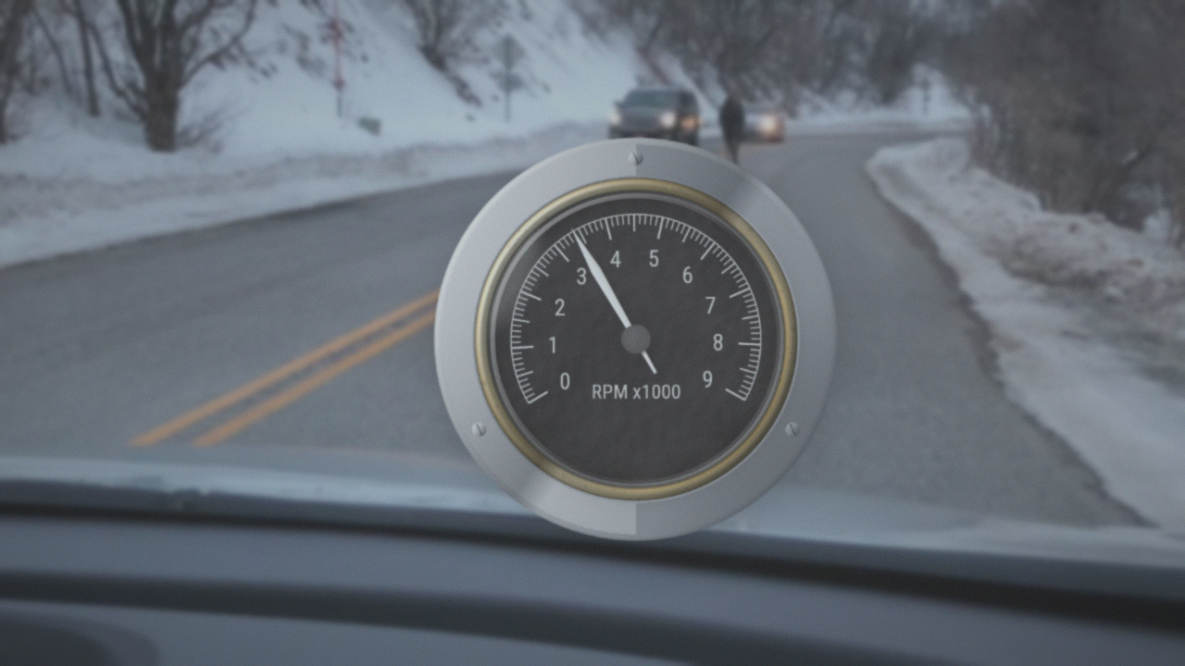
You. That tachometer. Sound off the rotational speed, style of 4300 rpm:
3400 rpm
